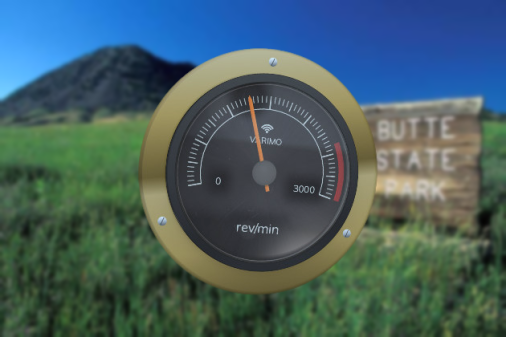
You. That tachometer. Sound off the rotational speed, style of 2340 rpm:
1250 rpm
